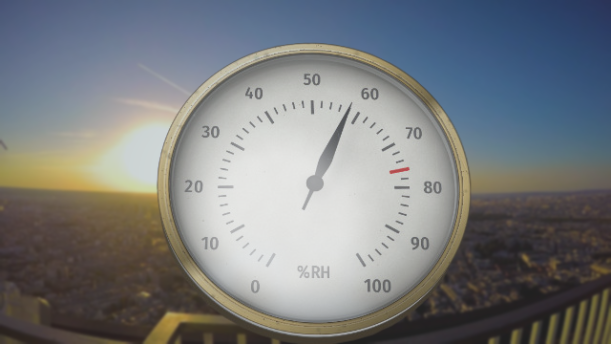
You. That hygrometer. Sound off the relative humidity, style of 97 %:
58 %
